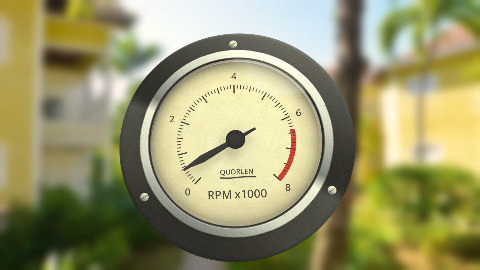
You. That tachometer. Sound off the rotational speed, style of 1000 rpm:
500 rpm
